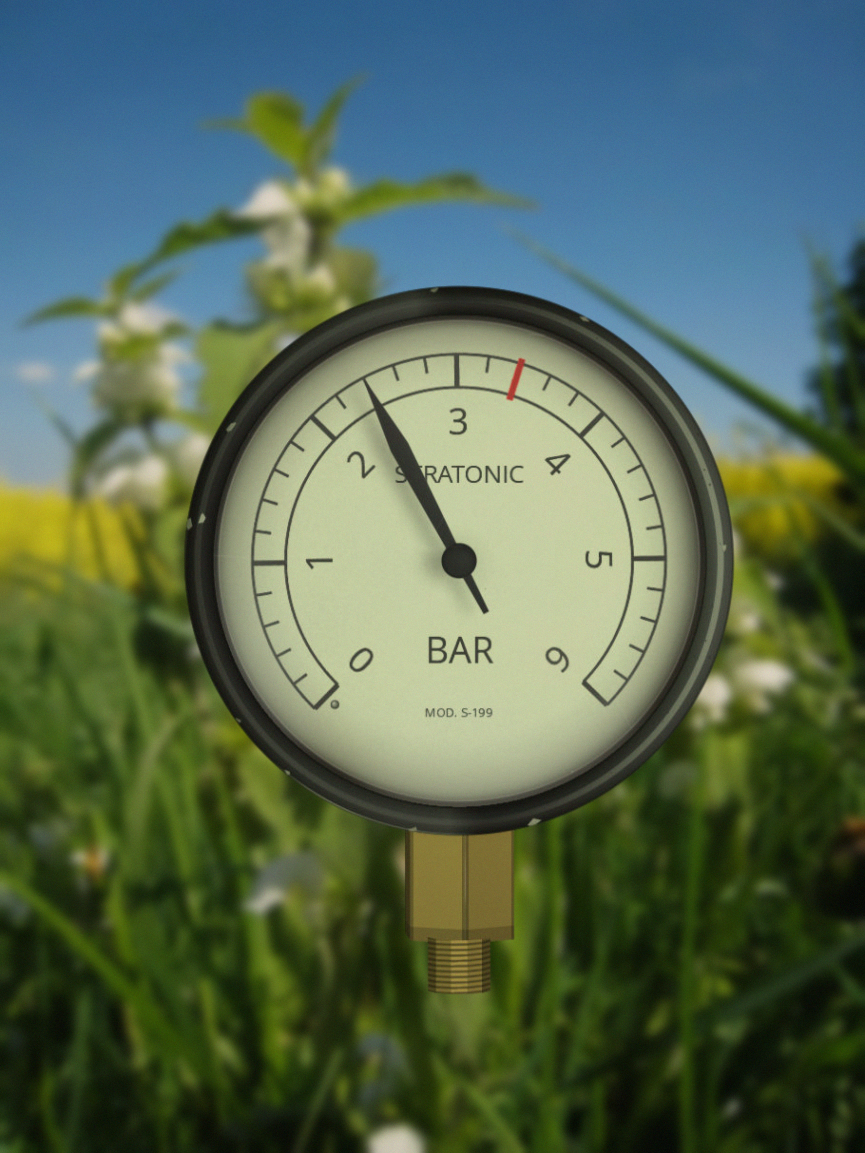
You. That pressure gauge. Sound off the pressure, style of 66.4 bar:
2.4 bar
